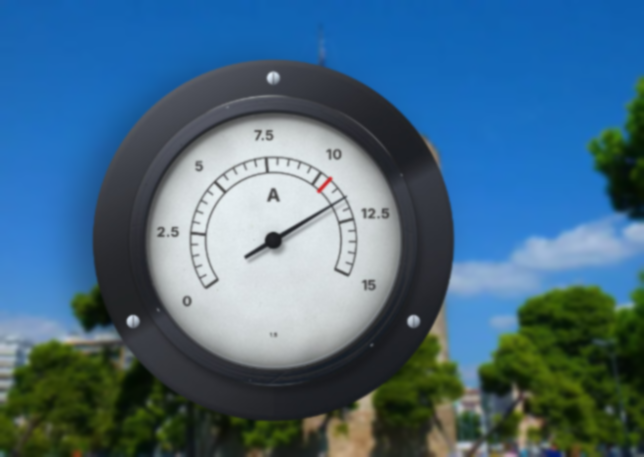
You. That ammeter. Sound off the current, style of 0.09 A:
11.5 A
